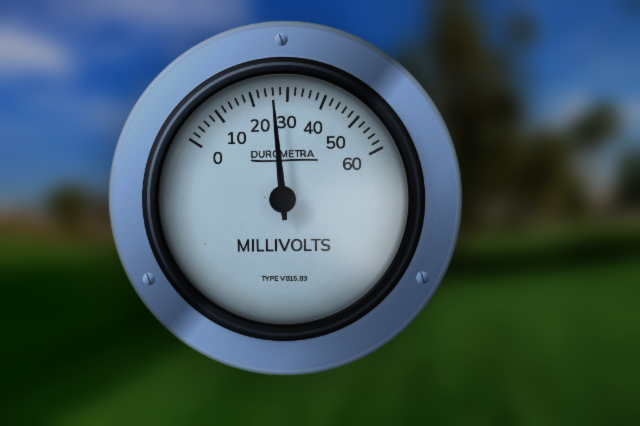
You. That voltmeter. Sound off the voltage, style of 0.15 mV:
26 mV
